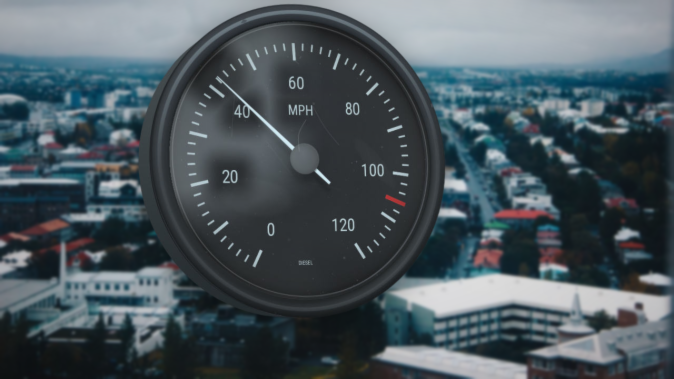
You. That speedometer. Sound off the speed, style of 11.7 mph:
42 mph
